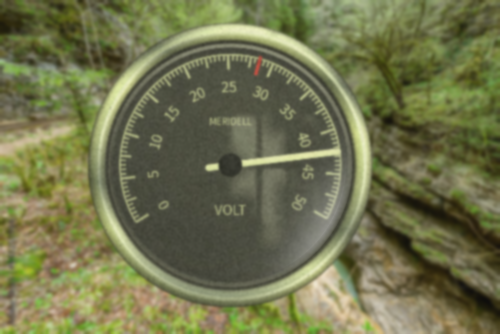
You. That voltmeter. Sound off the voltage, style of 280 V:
42.5 V
